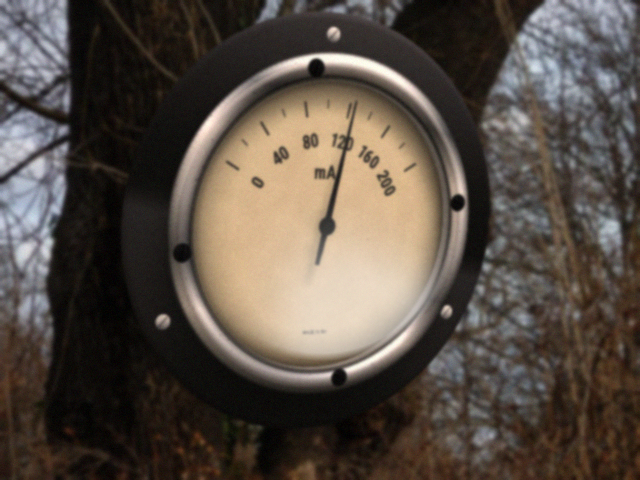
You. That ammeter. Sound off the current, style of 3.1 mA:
120 mA
